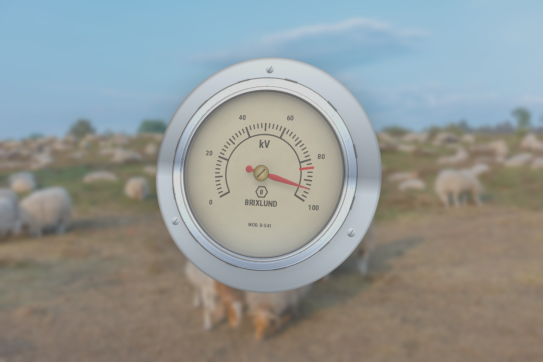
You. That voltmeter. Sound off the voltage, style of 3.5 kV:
94 kV
